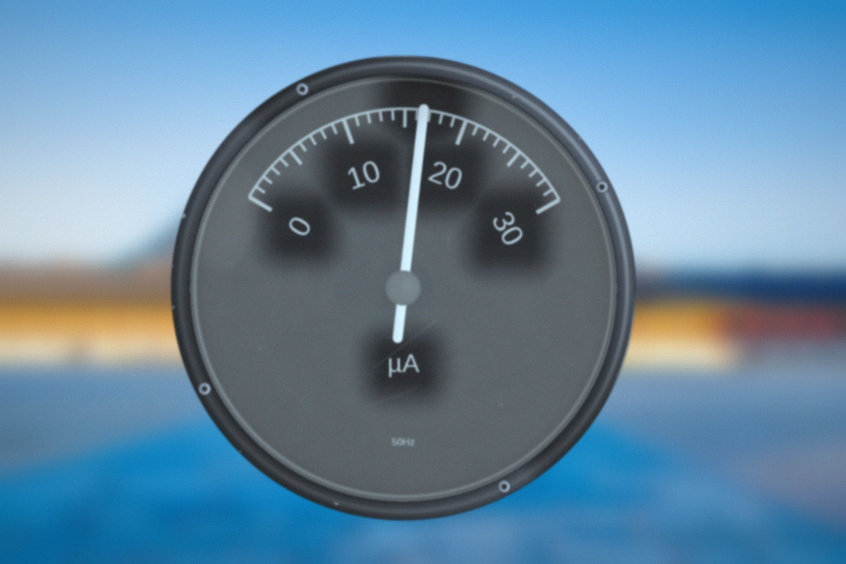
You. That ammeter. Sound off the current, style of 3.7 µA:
16.5 µA
